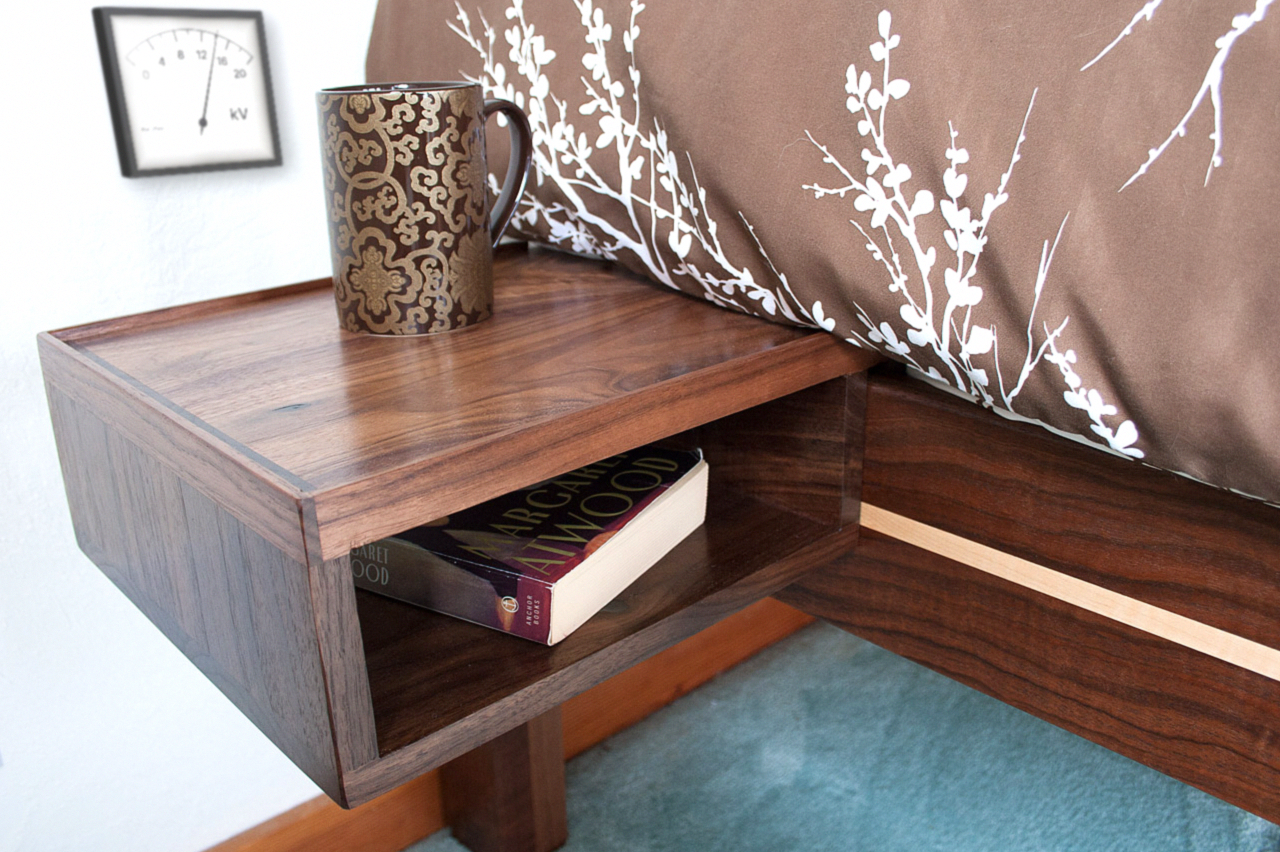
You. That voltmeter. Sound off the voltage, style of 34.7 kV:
14 kV
